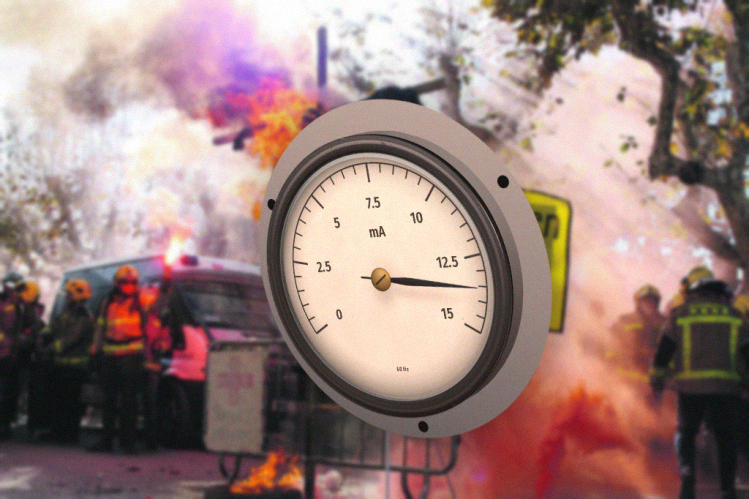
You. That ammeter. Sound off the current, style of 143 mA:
13.5 mA
